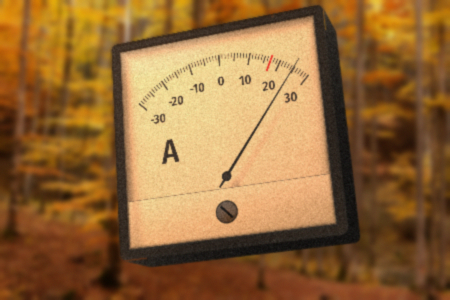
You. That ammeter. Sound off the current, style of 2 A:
25 A
